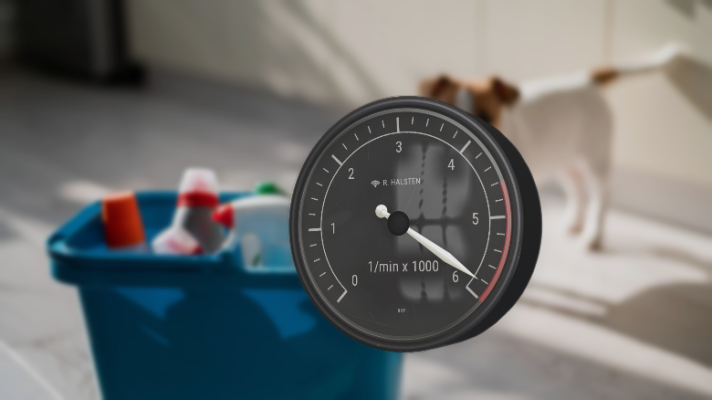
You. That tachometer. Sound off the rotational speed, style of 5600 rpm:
5800 rpm
